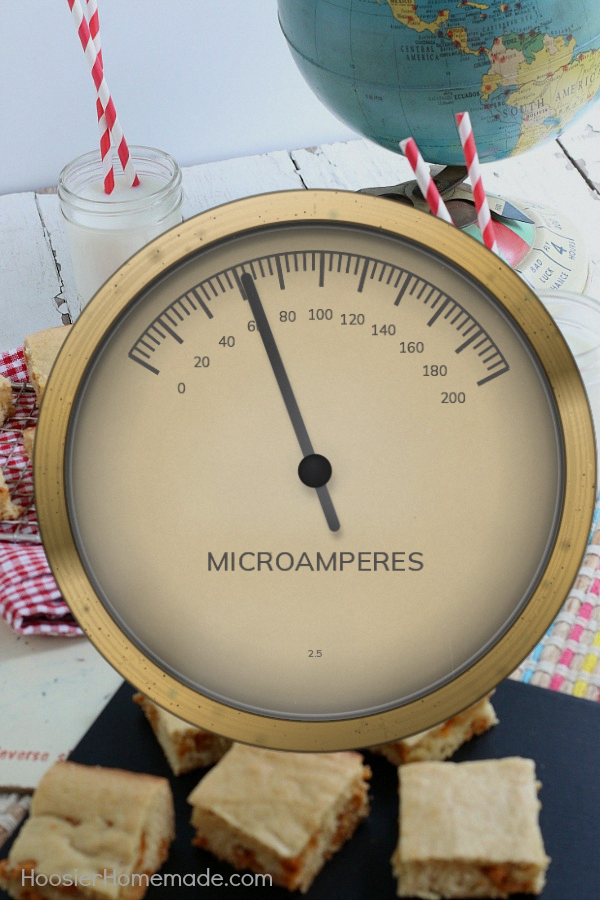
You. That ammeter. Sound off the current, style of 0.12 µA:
64 µA
